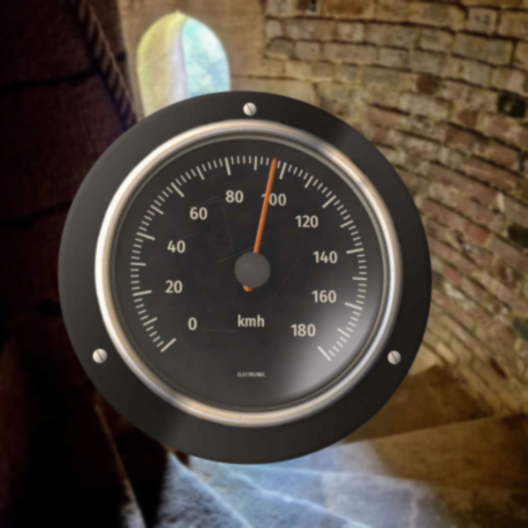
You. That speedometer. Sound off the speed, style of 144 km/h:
96 km/h
